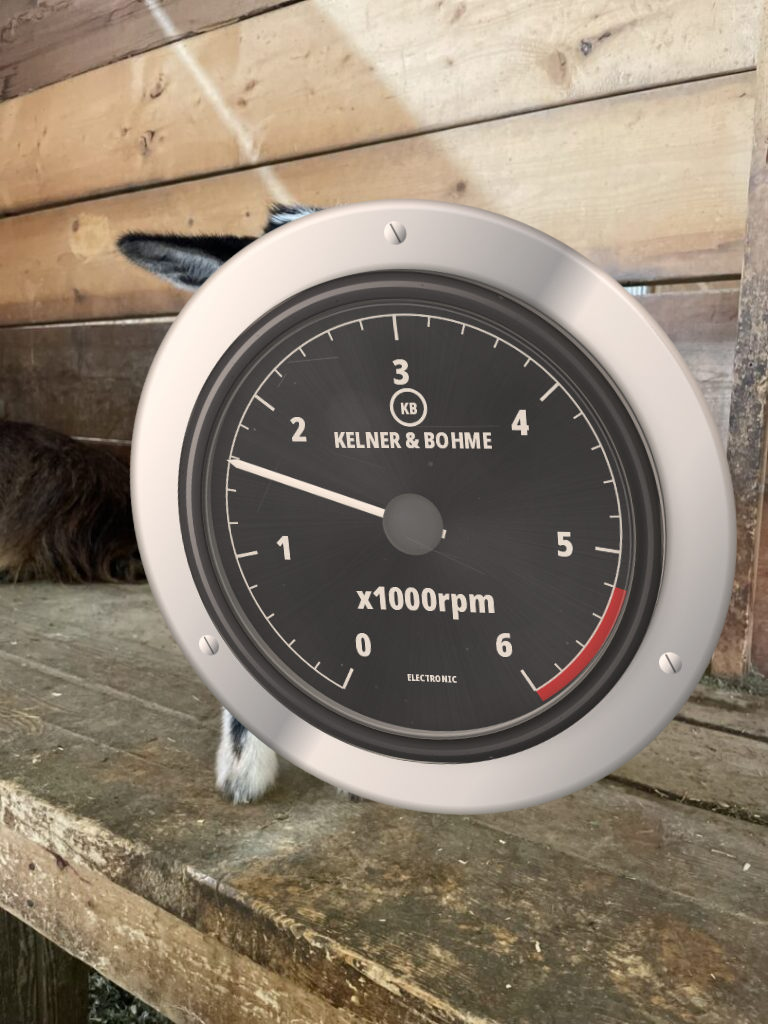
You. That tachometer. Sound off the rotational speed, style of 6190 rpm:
1600 rpm
